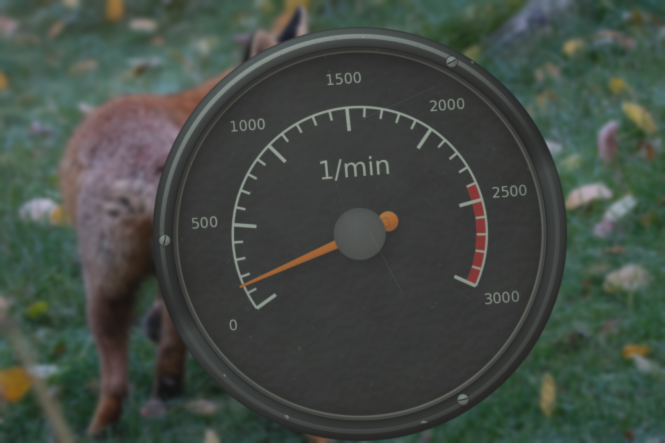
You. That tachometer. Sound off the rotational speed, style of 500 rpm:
150 rpm
